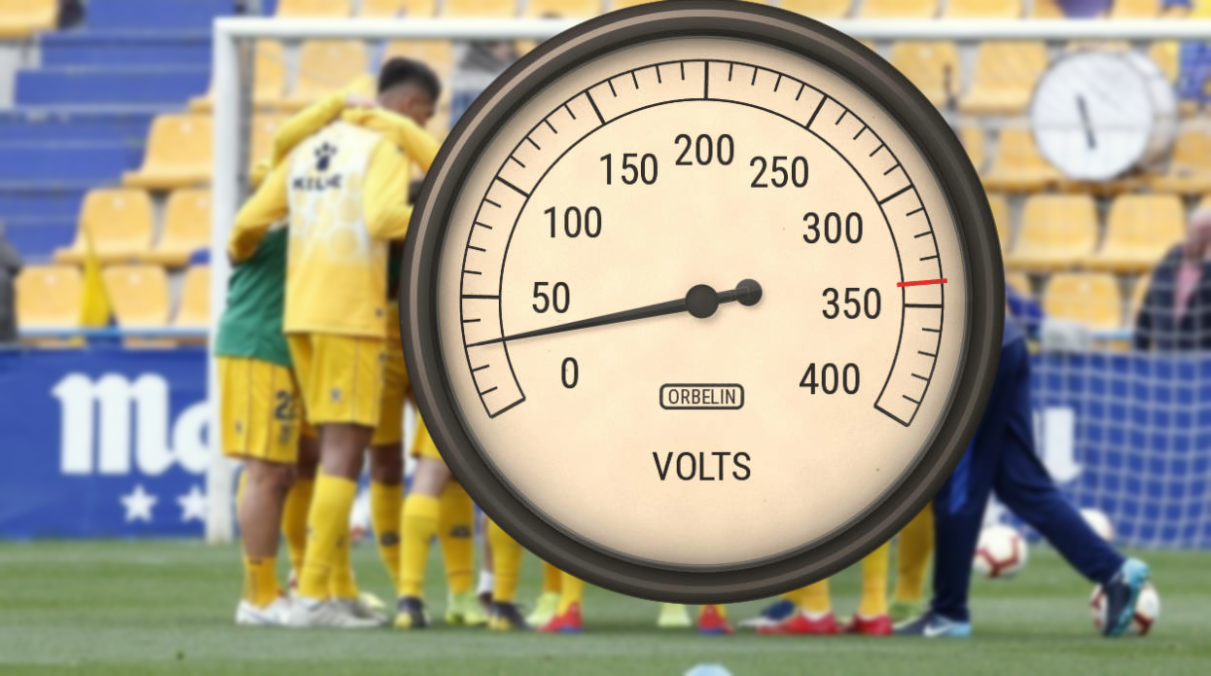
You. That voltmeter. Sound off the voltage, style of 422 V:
30 V
